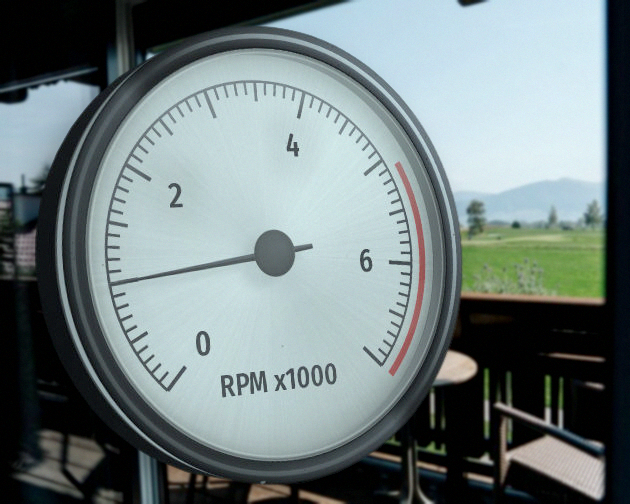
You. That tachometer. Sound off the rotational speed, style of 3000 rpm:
1000 rpm
